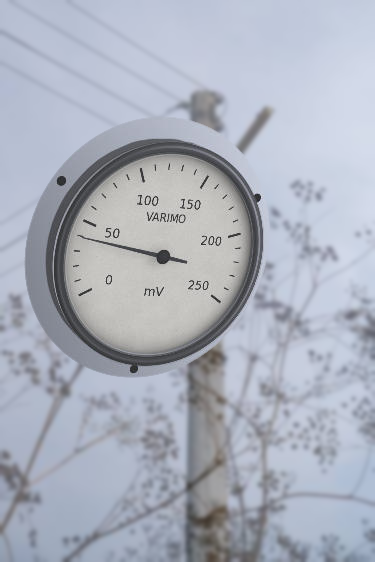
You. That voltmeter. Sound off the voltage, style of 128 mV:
40 mV
